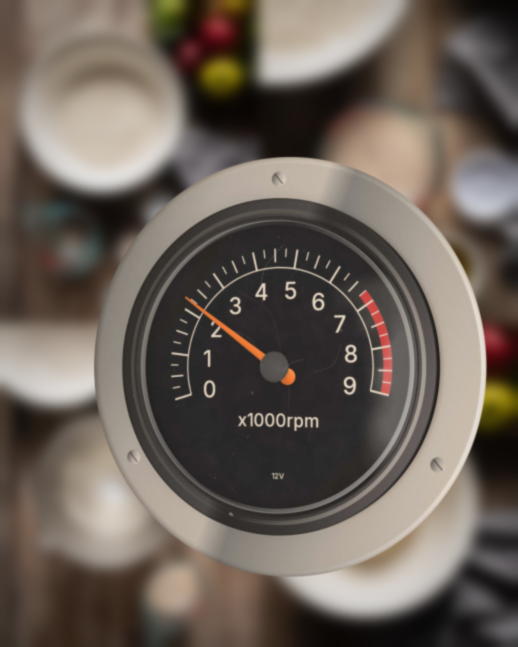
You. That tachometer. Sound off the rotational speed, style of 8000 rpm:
2250 rpm
